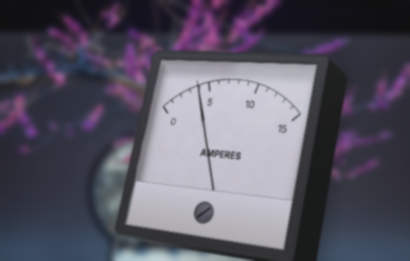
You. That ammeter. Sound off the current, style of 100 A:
4 A
